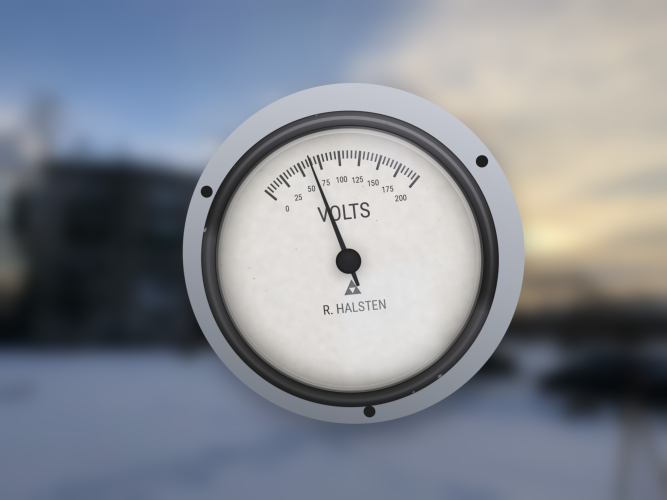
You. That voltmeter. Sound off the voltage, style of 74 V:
65 V
